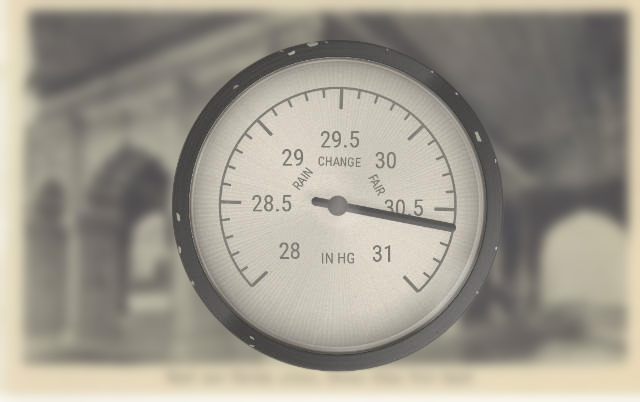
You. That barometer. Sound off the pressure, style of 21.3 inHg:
30.6 inHg
